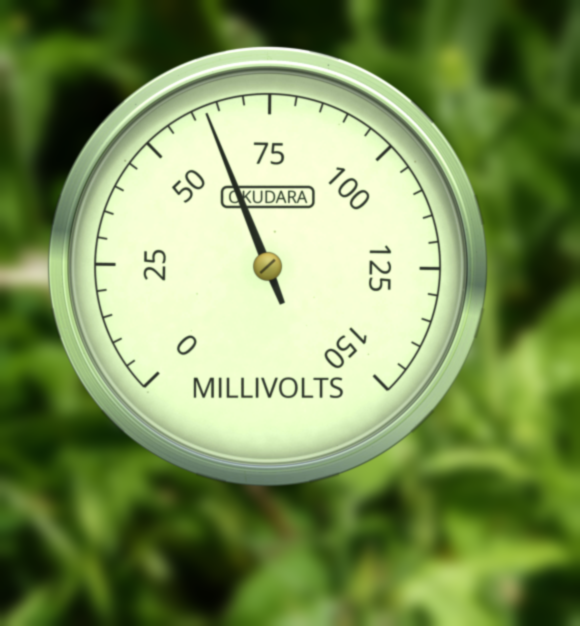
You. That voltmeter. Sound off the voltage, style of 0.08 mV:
62.5 mV
